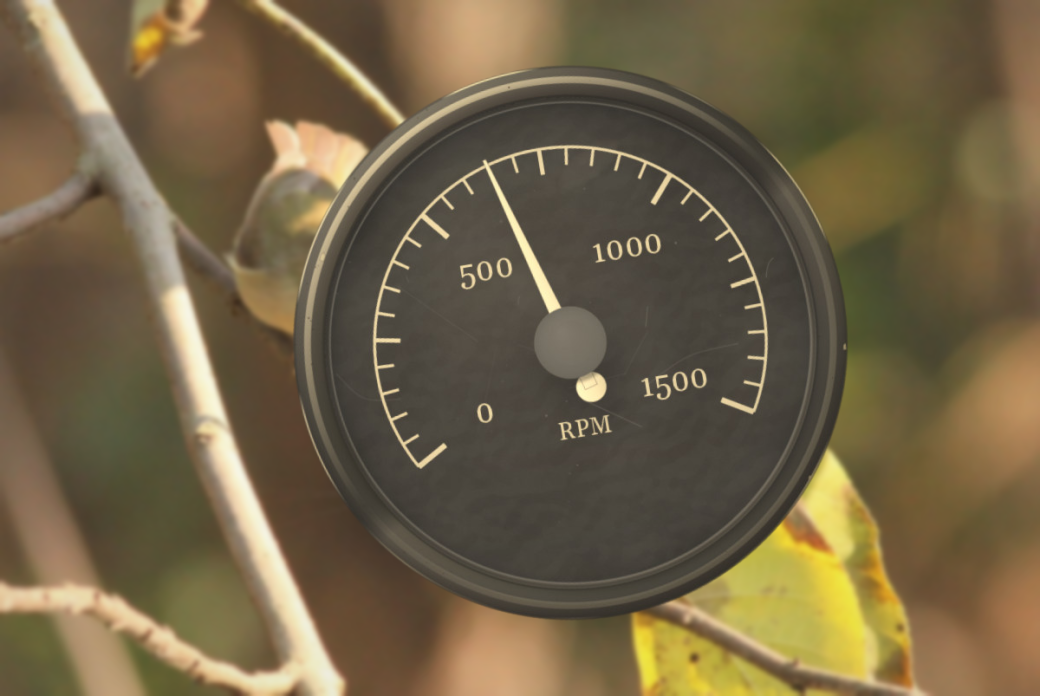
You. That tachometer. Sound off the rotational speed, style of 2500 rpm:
650 rpm
